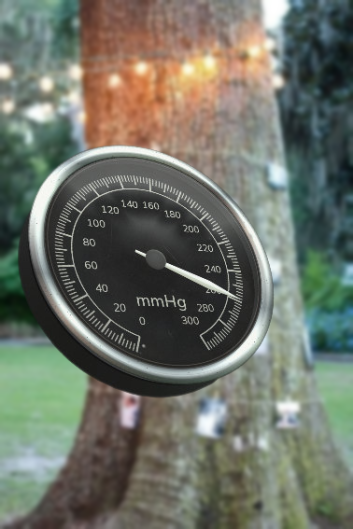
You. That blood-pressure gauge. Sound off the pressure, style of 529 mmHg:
260 mmHg
